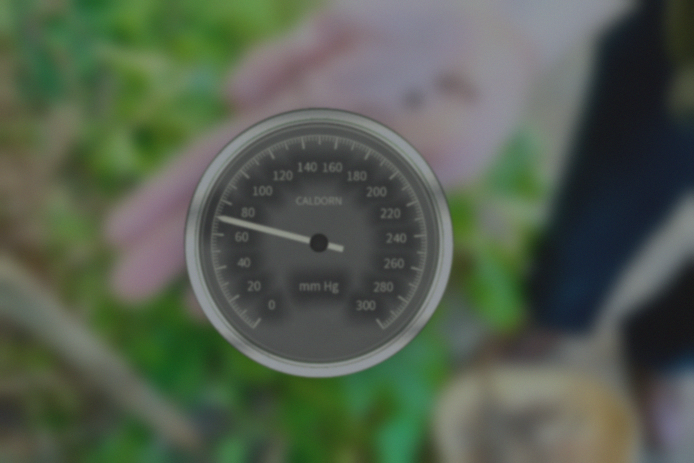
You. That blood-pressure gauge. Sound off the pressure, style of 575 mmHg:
70 mmHg
